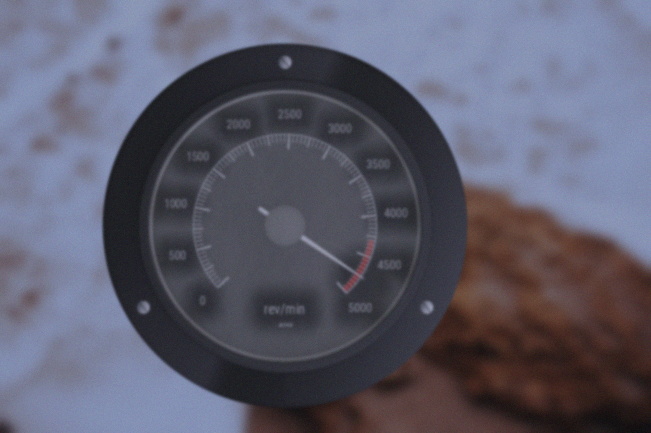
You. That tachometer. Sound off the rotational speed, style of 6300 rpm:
4750 rpm
